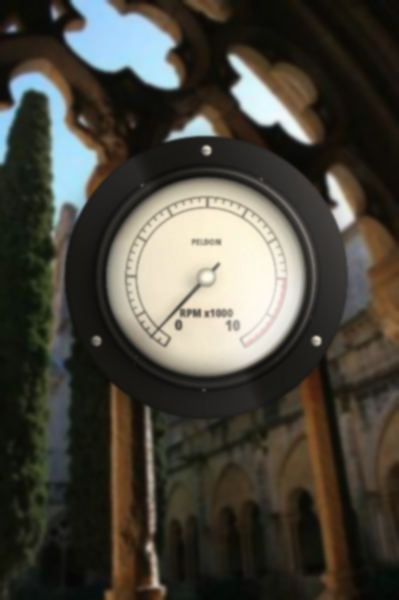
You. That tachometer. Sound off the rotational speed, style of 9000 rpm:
400 rpm
